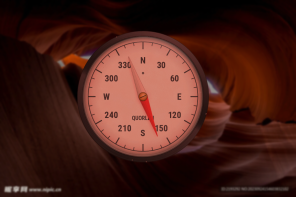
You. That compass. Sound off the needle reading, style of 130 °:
160 °
